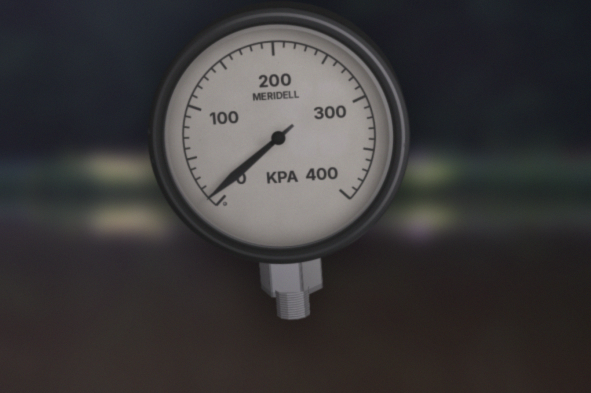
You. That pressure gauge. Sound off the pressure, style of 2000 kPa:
10 kPa
